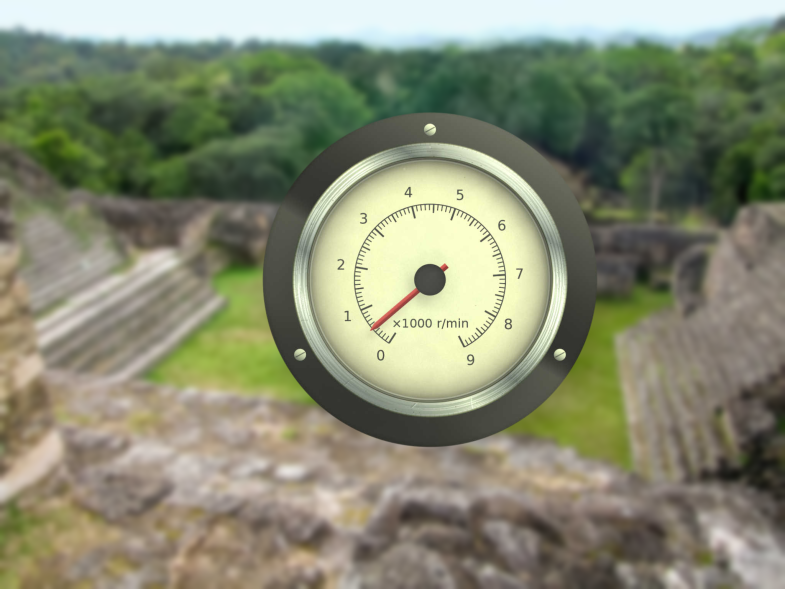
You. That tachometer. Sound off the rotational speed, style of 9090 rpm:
500 rpm
